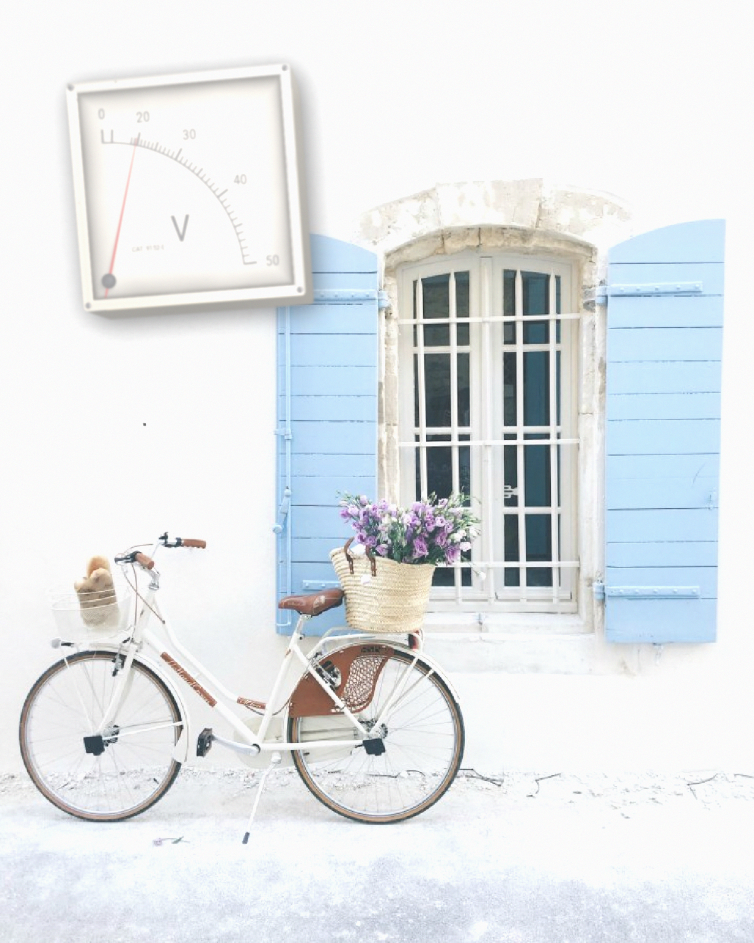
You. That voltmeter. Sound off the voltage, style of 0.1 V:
20 V
